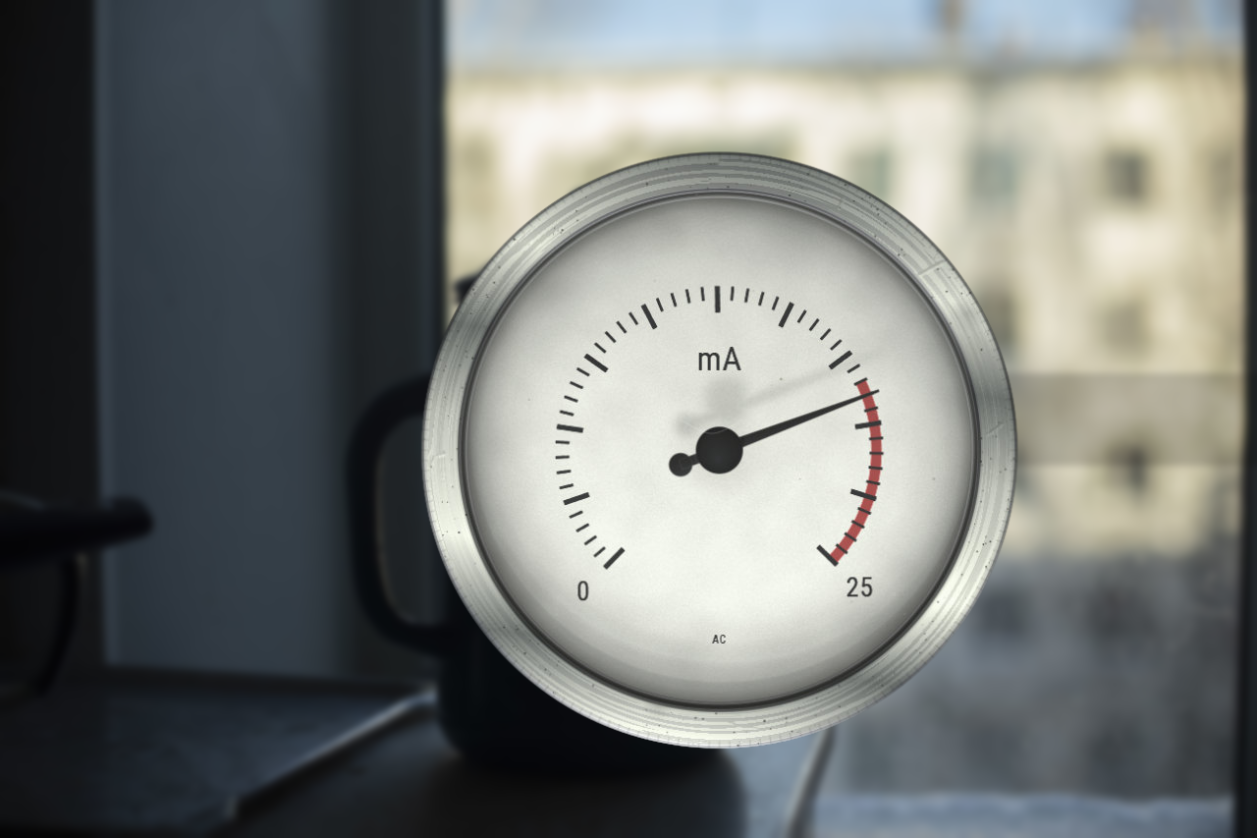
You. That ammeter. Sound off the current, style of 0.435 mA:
19 mA
